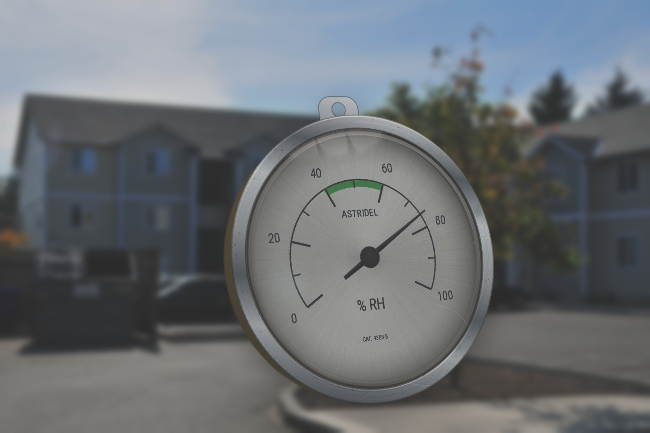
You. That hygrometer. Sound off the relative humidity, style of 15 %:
75 %
